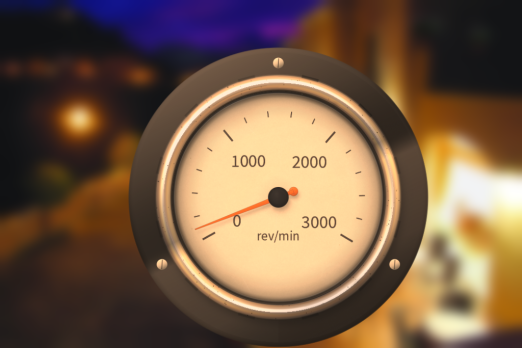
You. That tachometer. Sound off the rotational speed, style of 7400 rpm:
100 rpm
